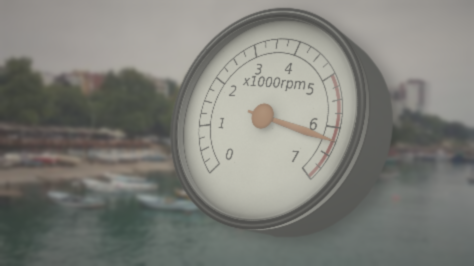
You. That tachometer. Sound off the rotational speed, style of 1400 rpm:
6250 rpm
